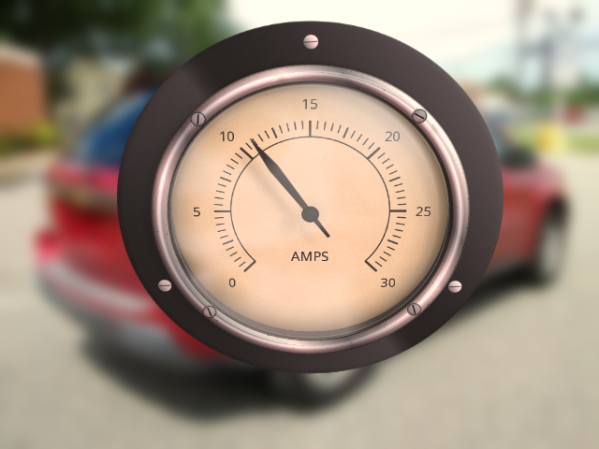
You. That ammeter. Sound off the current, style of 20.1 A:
11 A
